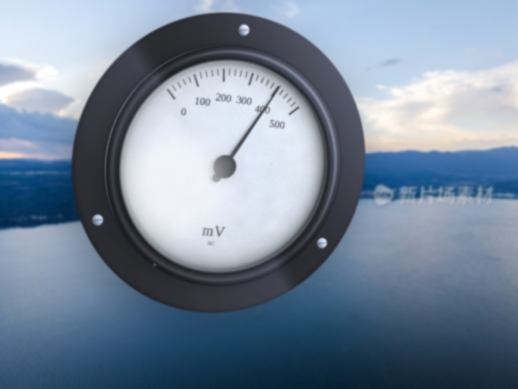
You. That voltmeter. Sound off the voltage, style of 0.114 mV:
400 mV
